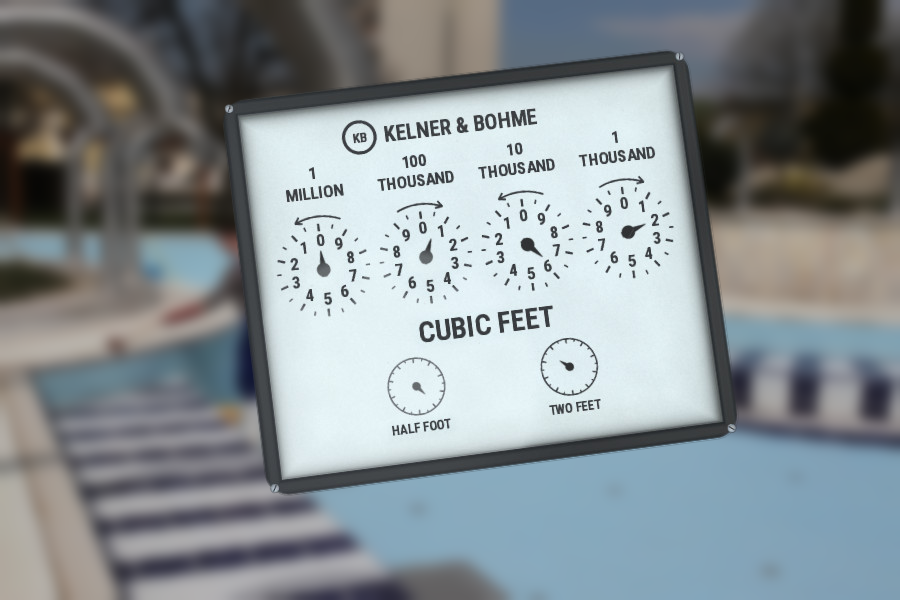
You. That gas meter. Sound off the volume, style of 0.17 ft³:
6200 ft³
